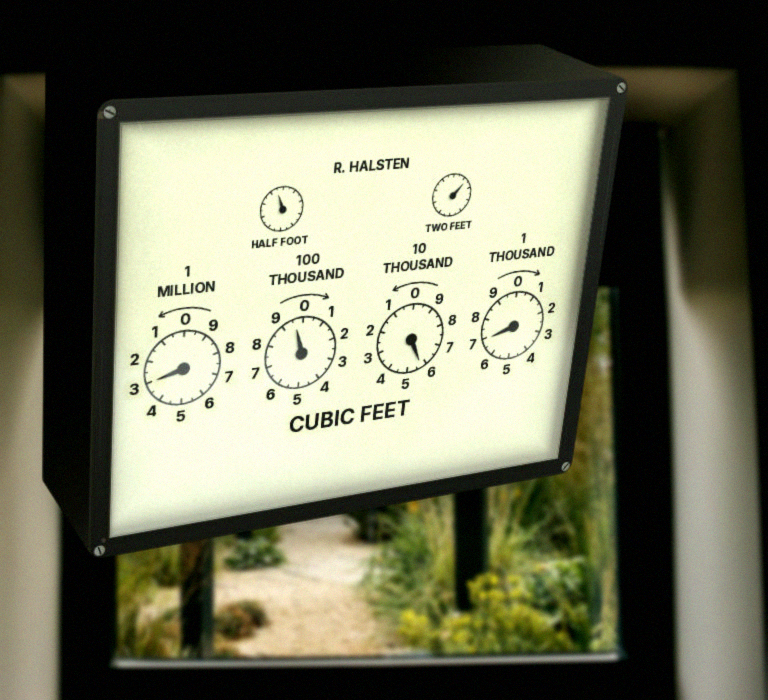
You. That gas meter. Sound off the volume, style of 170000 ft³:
295700 ft³
